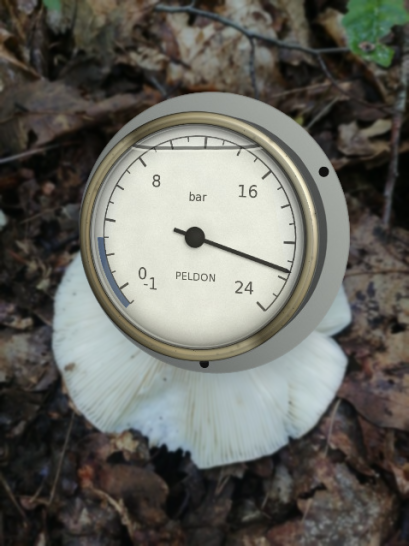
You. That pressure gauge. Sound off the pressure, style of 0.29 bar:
21.5 bar
